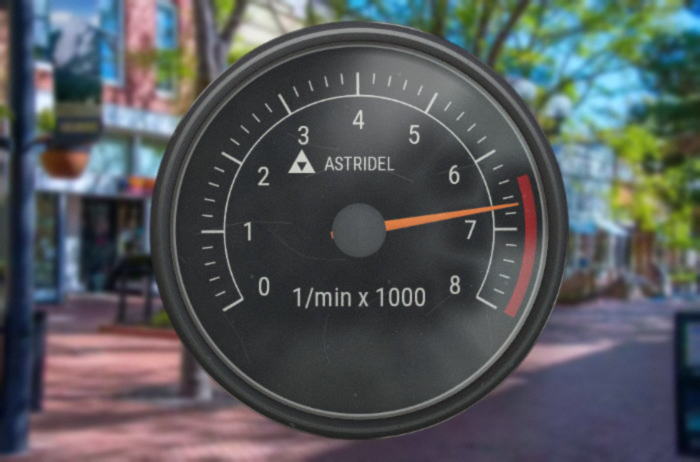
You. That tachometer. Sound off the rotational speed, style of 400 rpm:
6700 rpm
